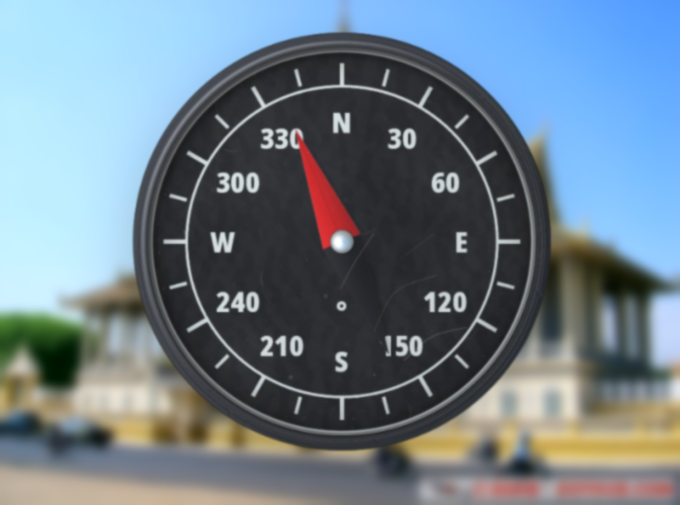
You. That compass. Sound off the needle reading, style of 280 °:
337.5 °
